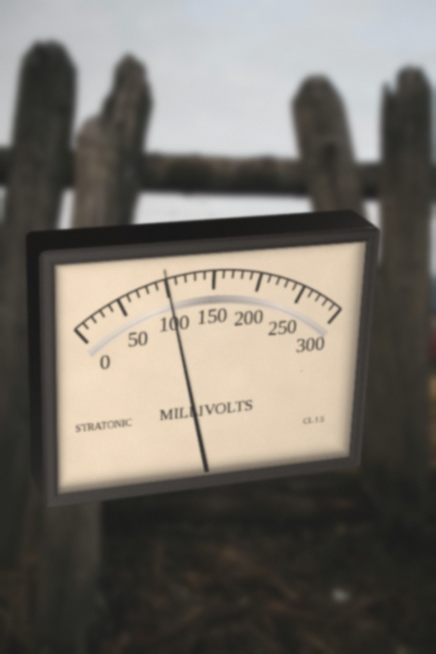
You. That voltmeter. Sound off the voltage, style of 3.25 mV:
100 mV
